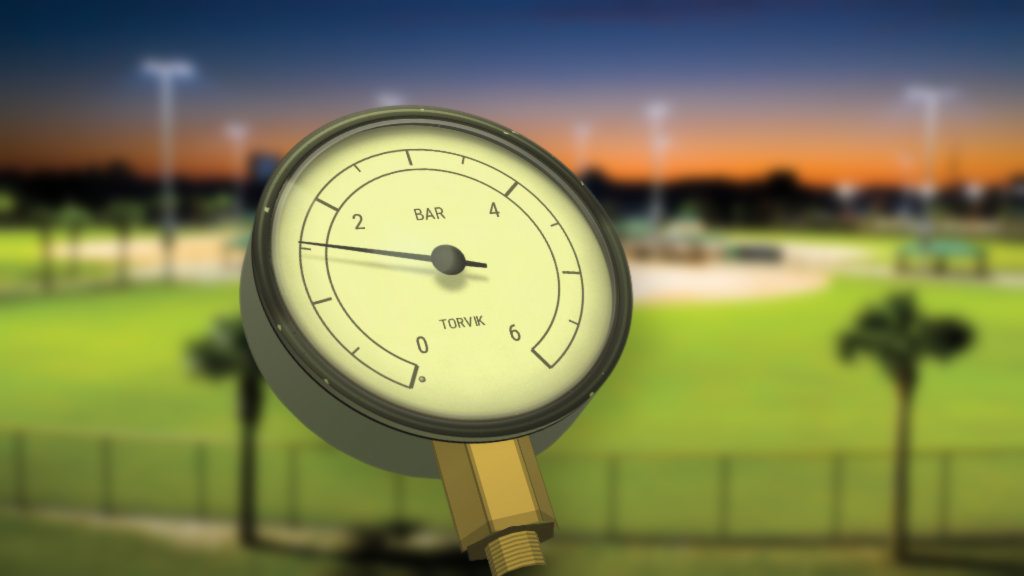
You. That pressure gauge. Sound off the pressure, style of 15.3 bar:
1.5 bar
